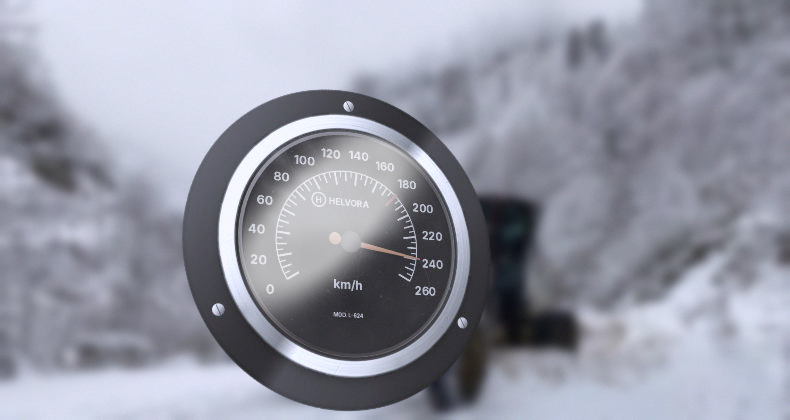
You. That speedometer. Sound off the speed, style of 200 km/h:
240 km/h
